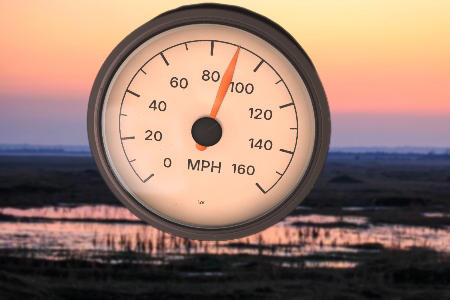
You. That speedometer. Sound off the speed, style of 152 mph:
90 mph
